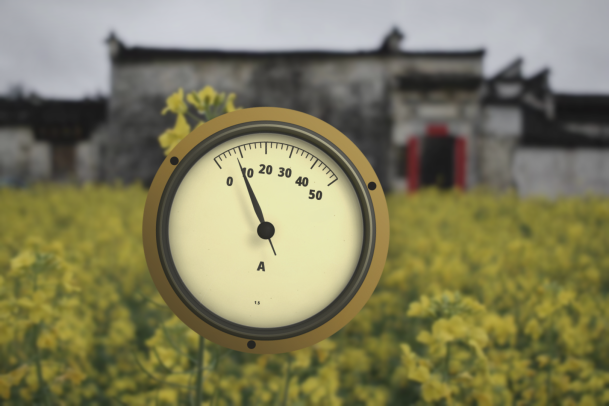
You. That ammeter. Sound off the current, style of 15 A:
8 A
